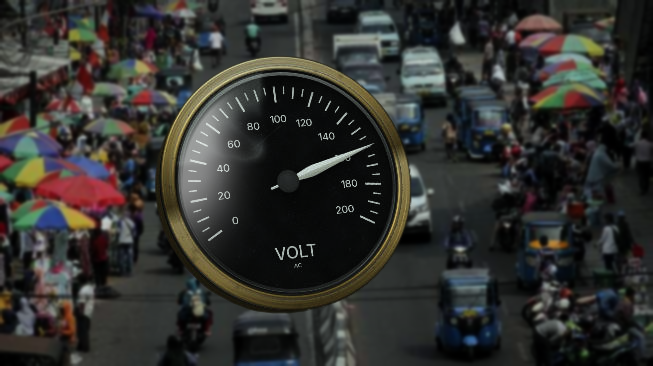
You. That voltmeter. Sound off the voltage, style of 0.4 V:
160 V
